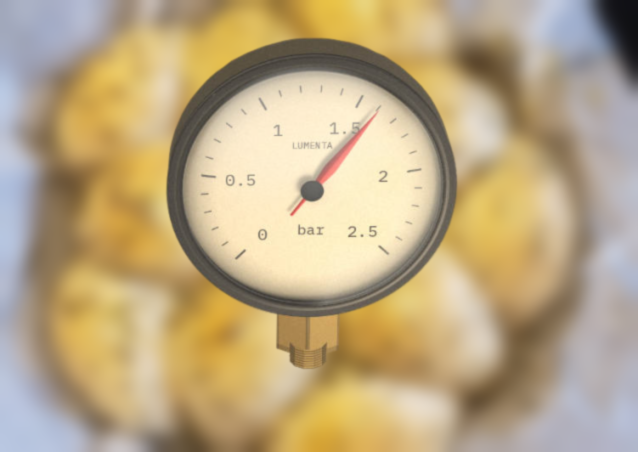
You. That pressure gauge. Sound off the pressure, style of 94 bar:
1.6 bar
